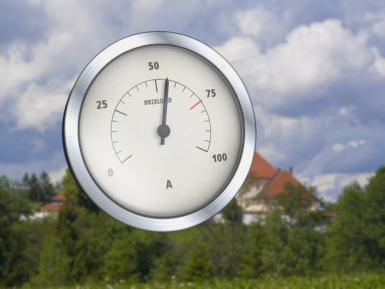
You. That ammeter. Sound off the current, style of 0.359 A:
55 A
